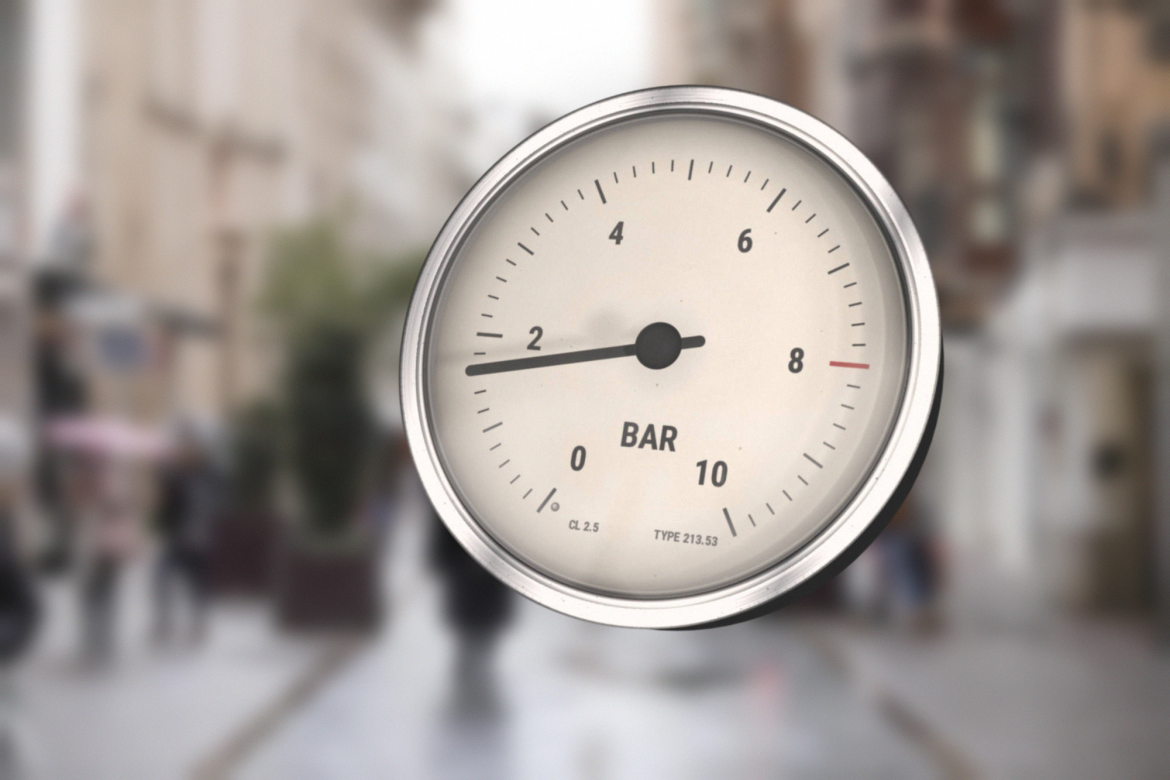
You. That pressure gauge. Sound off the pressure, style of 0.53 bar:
1.6 bar
